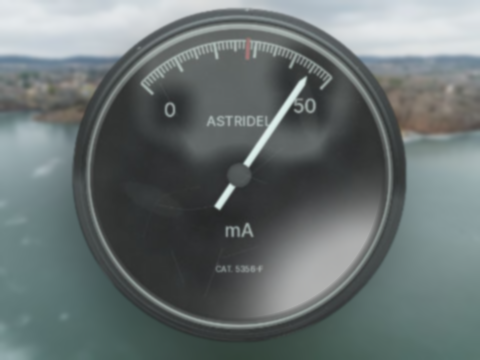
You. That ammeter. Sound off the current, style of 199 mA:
45 mA
